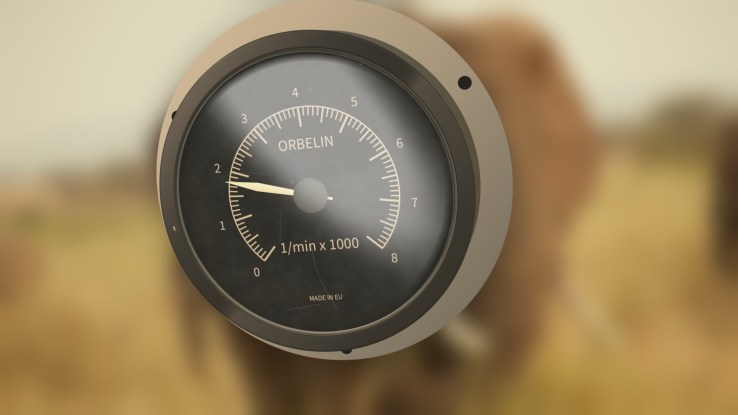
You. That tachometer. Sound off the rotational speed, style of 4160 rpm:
1800 rpm
